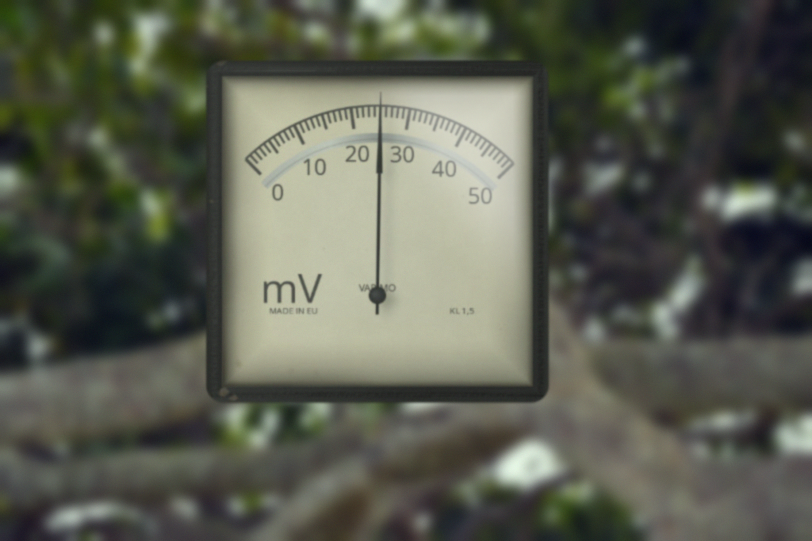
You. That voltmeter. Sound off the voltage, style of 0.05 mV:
25 mV
